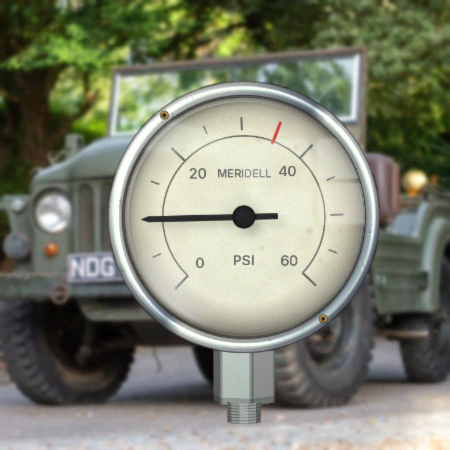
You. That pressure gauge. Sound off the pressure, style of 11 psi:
10 psi
